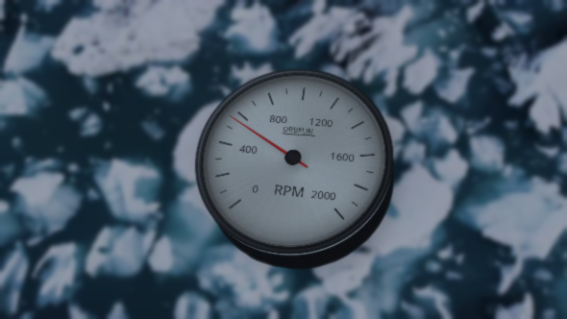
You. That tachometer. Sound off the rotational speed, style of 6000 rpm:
550 rpm
